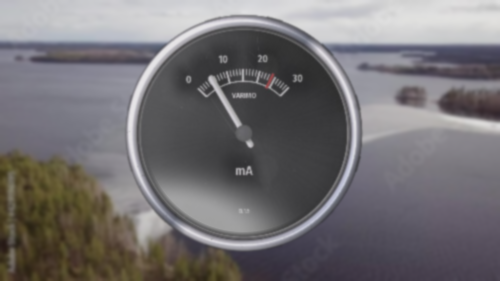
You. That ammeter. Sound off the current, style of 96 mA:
5 mA
